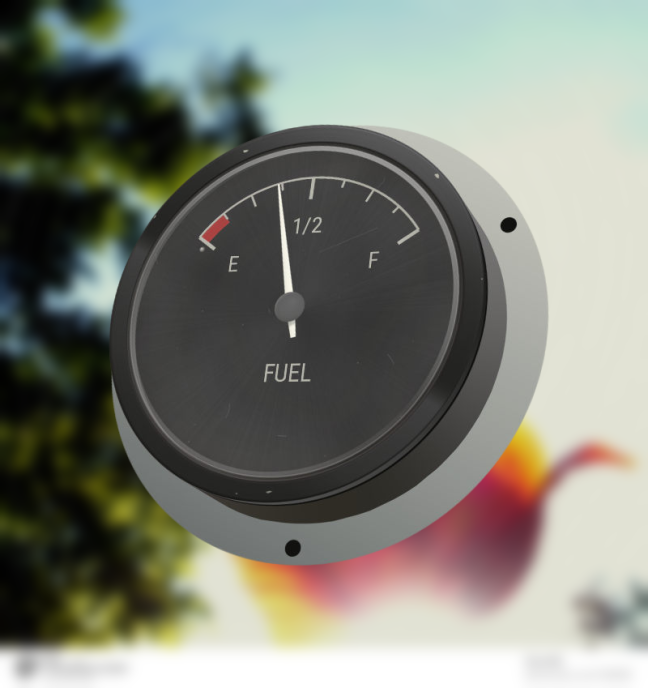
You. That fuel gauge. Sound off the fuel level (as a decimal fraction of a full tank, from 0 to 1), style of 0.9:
0.375
